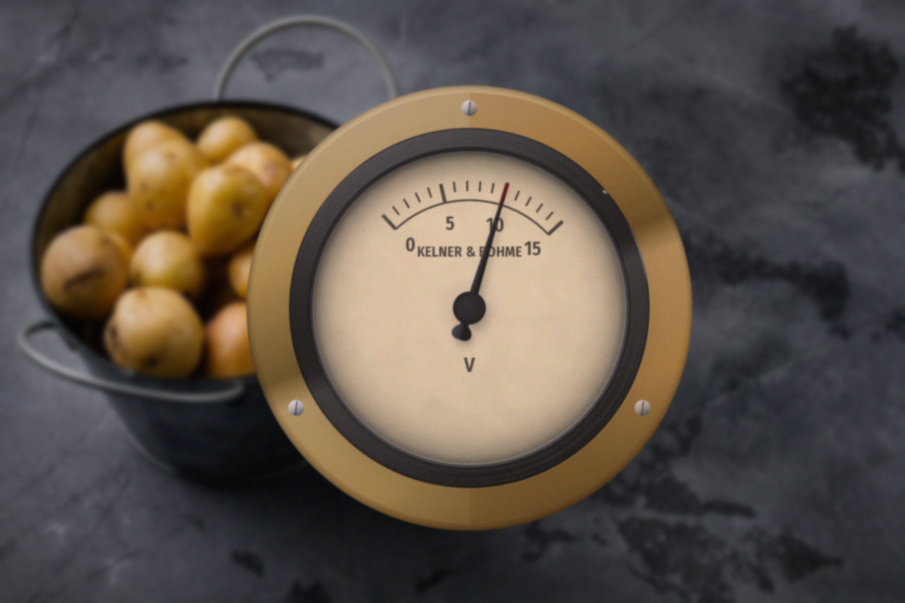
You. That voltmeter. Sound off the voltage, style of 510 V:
10 V
